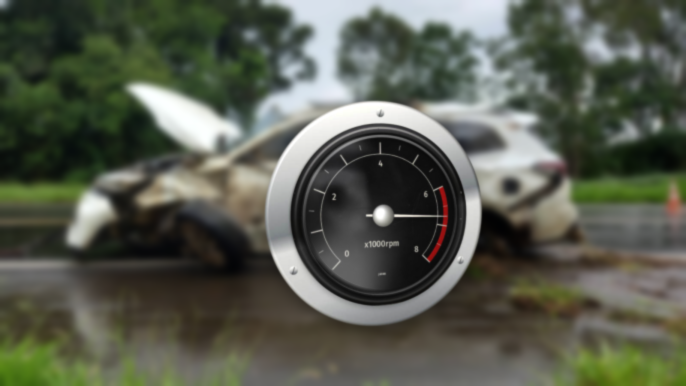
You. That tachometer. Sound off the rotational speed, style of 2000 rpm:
6750 rpm
